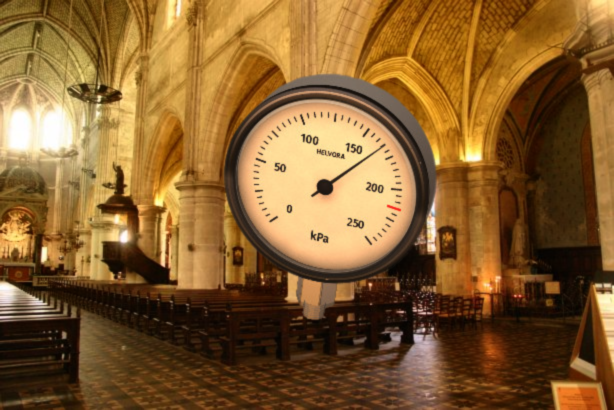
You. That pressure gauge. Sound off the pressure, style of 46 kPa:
165 kPa
